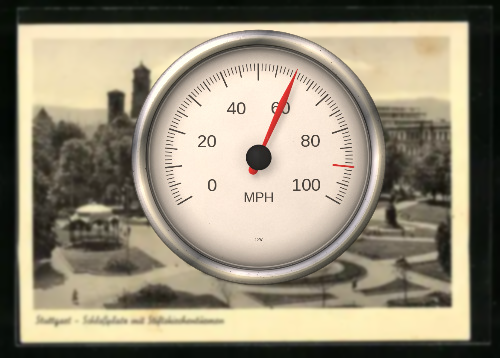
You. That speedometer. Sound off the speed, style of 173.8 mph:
60 mph
